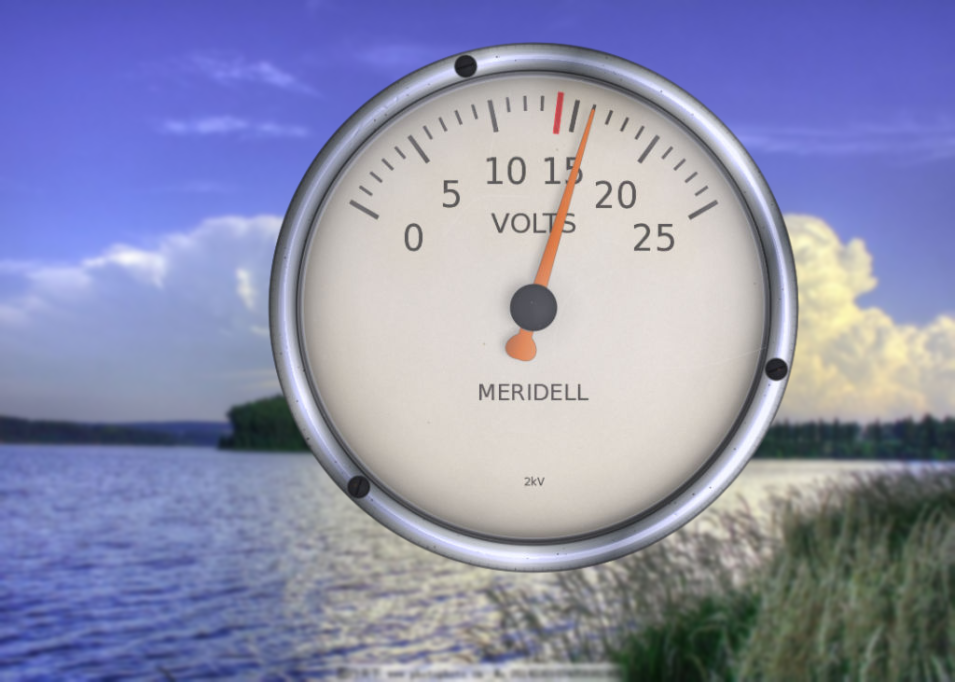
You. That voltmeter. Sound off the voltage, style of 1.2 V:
16 V
